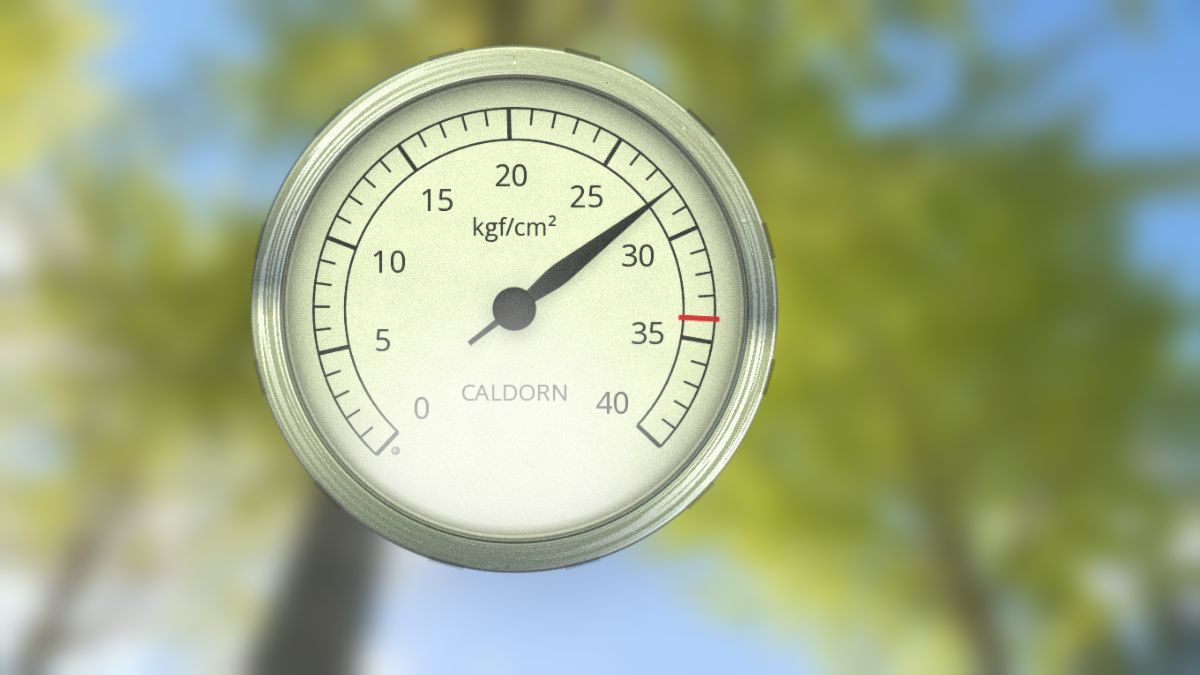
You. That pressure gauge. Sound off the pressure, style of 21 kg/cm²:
28 kg/cm²
